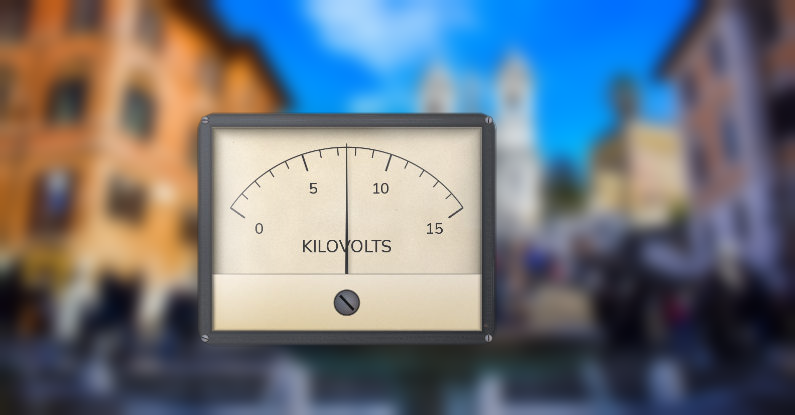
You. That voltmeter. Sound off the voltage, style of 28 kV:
7.5 kV
